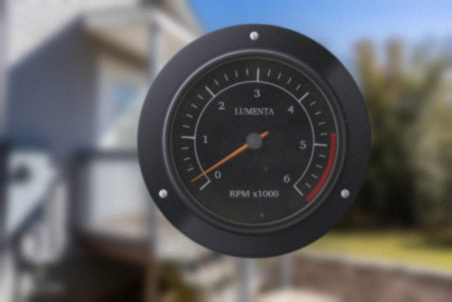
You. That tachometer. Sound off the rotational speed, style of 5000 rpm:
200 rpm
